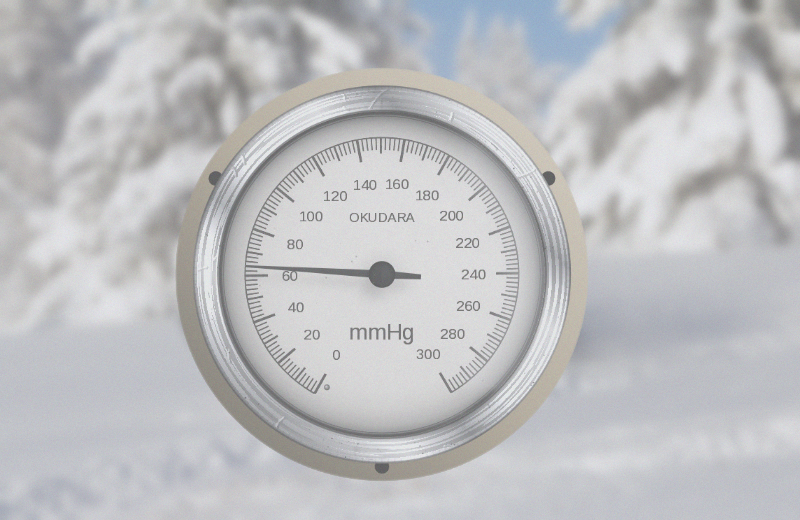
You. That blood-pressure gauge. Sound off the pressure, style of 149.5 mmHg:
64 mmHg
